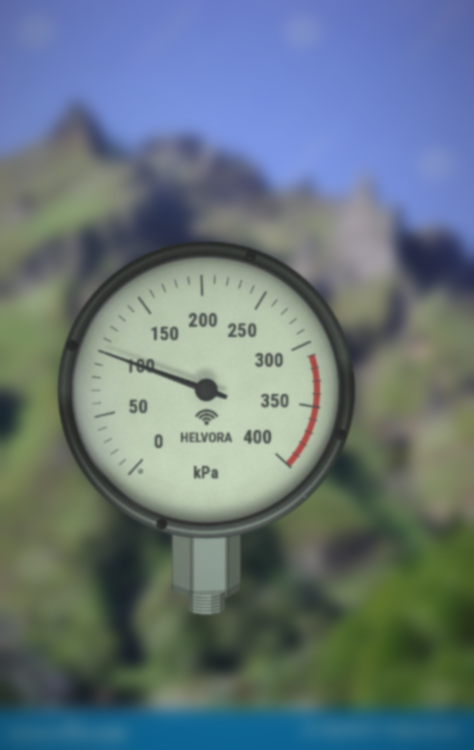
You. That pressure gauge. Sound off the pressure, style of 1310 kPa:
100 kPa
